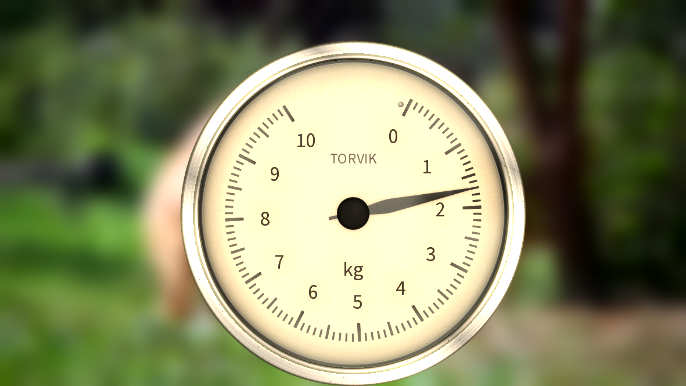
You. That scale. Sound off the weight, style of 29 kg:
1.7 kg
